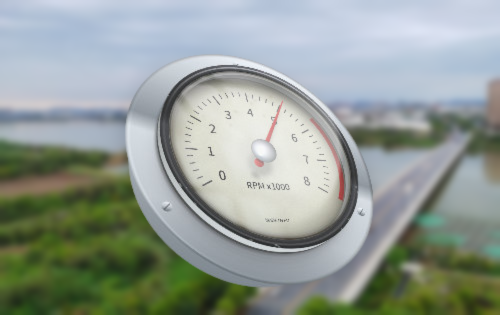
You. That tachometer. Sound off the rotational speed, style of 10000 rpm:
5000 rpm
